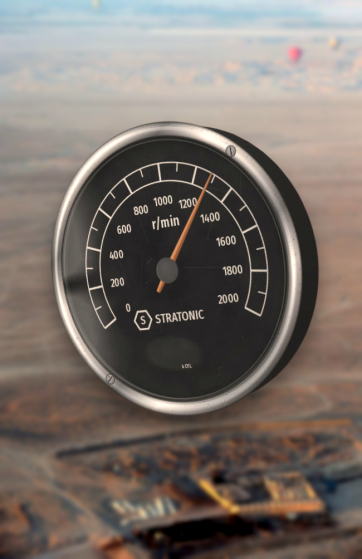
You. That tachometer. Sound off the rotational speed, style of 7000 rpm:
1300 rpm
